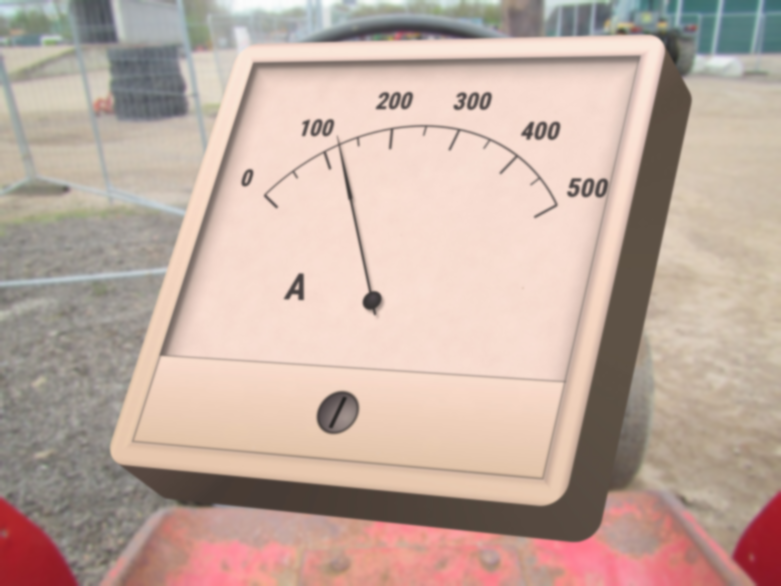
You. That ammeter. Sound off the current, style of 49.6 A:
125 A
